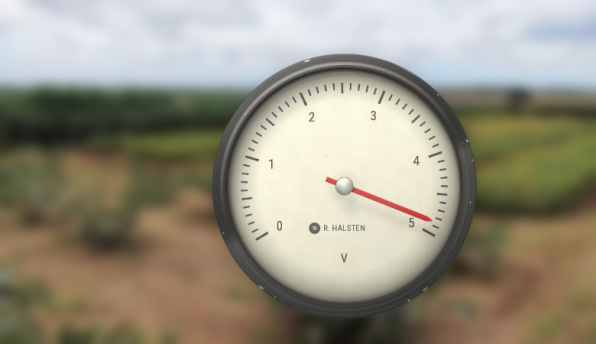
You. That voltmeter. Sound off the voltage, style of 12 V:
4.85 V
